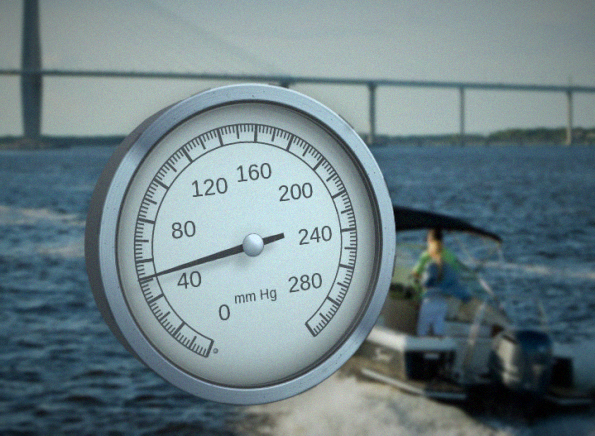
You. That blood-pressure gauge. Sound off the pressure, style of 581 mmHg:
52 mmHg
